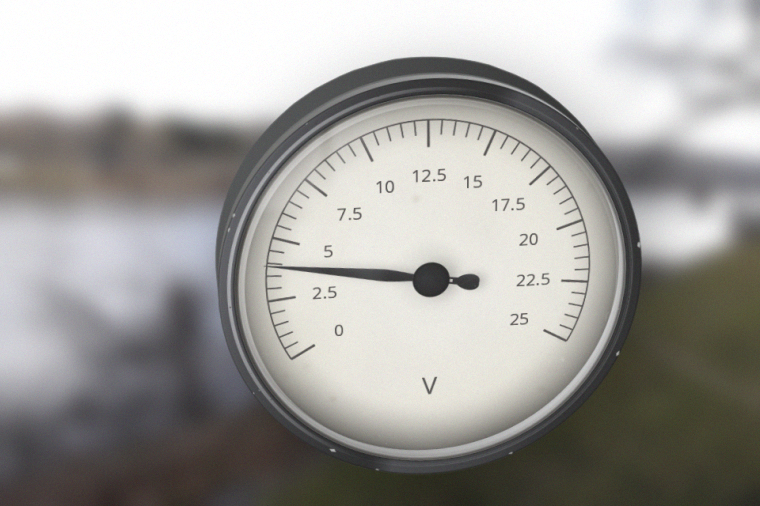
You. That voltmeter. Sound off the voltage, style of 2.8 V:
4 V
